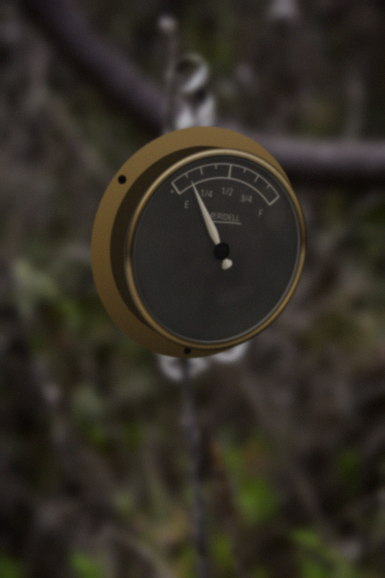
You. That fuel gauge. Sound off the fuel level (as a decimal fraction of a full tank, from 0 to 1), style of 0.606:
0.125
